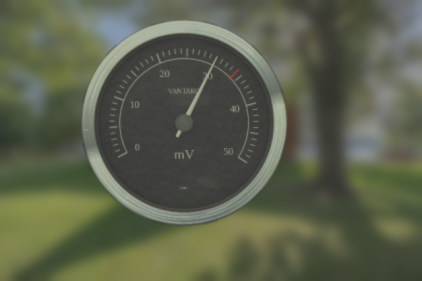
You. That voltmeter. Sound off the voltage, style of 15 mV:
30 mV
